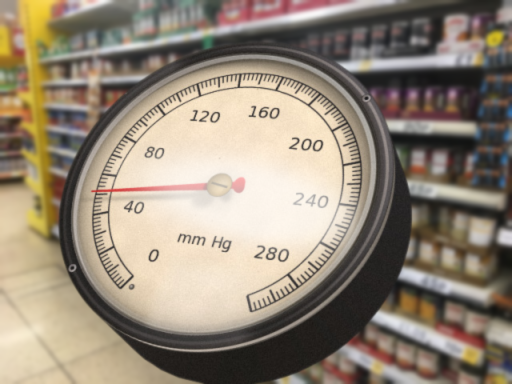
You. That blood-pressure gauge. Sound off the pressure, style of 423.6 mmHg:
50 mmHg
